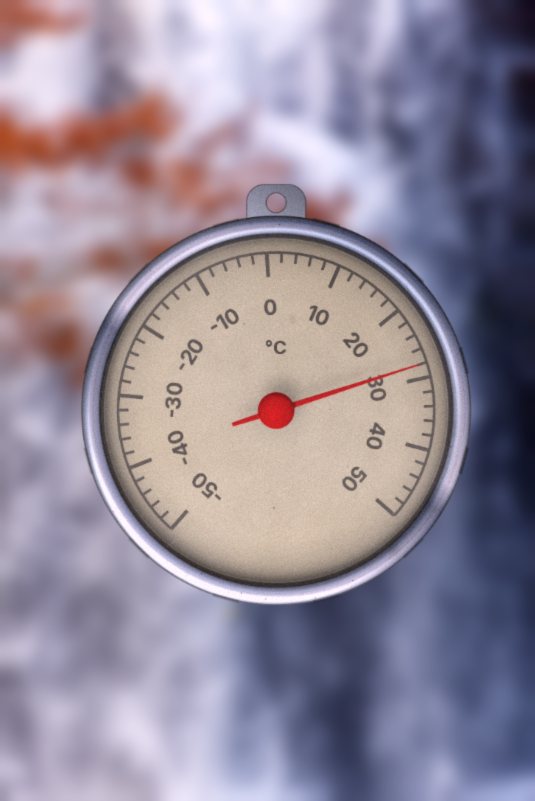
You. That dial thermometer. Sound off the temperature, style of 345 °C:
28 °C
